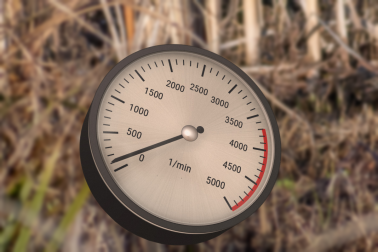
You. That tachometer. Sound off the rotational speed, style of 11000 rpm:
100 rpm
